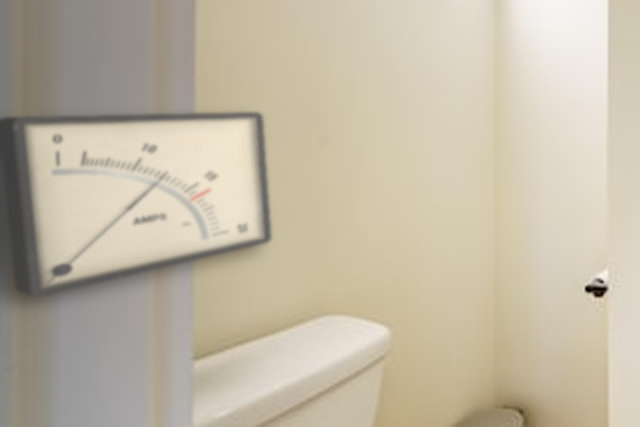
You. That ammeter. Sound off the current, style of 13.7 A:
12.5 A
